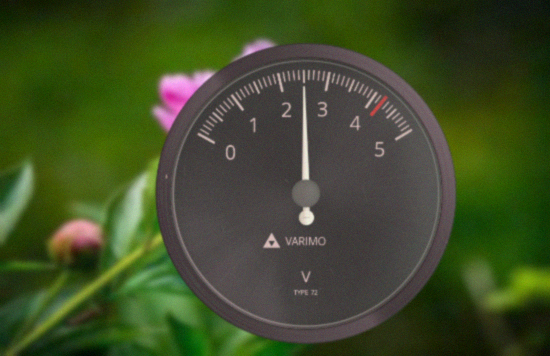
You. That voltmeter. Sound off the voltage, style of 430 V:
2.5 V
